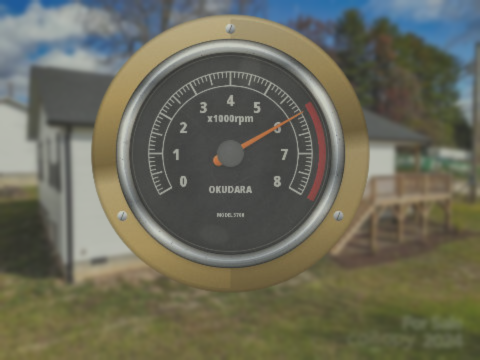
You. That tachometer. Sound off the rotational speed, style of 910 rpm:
6000 rpm
